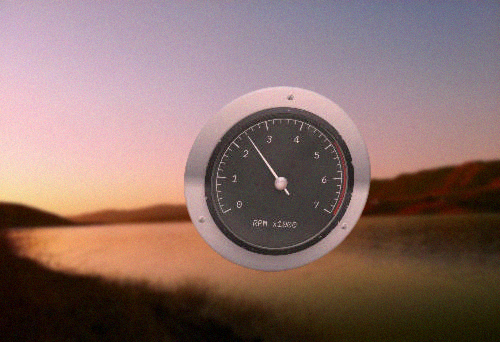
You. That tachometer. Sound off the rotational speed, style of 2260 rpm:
2400 rpm
